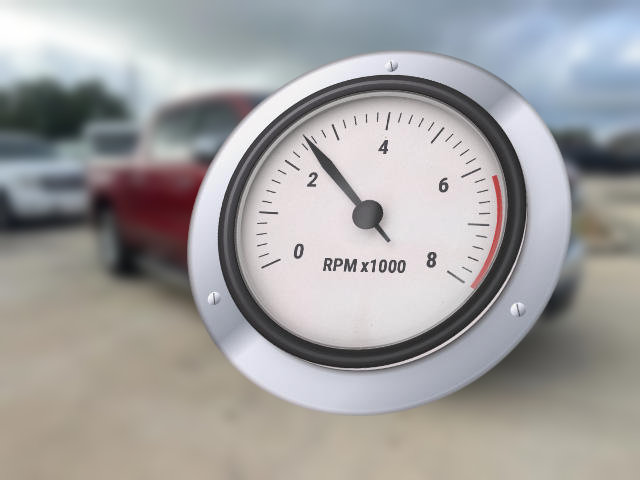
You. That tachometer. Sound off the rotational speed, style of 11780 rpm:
2500 rpm
